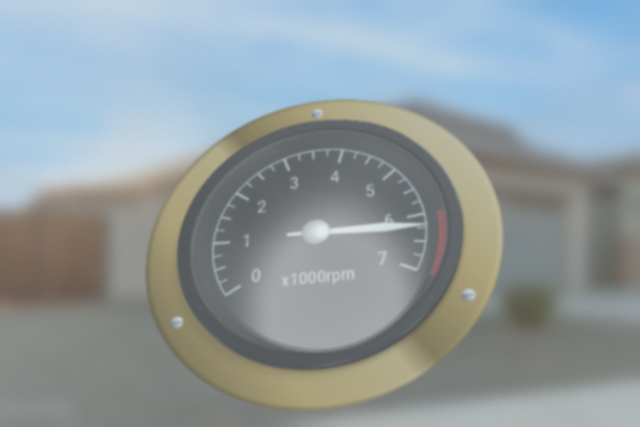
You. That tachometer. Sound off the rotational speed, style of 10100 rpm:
6250 rpm
